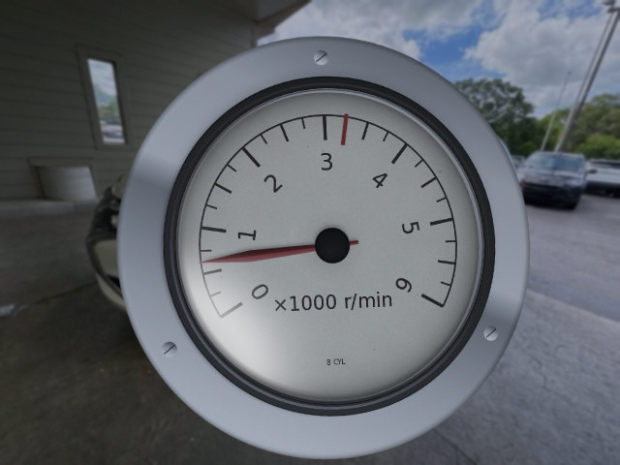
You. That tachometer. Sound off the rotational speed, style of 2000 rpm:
625 rpm
